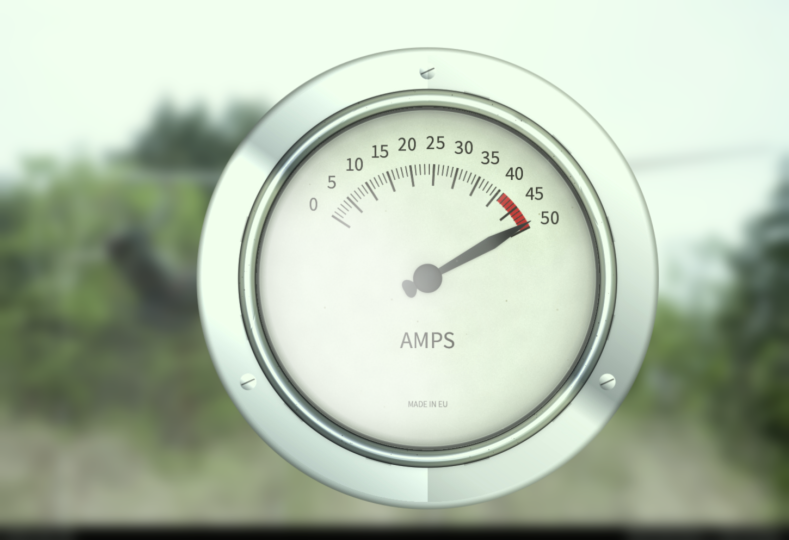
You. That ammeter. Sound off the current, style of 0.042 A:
49 A
